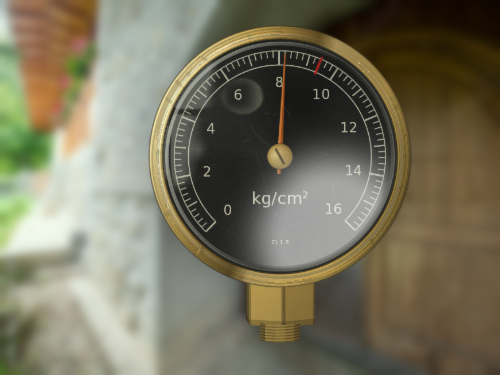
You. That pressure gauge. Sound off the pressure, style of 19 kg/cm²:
8.2 kg/cm²
